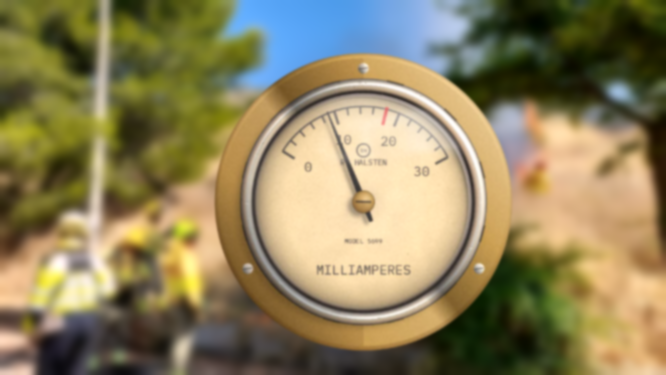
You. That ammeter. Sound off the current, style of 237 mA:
9 mA
